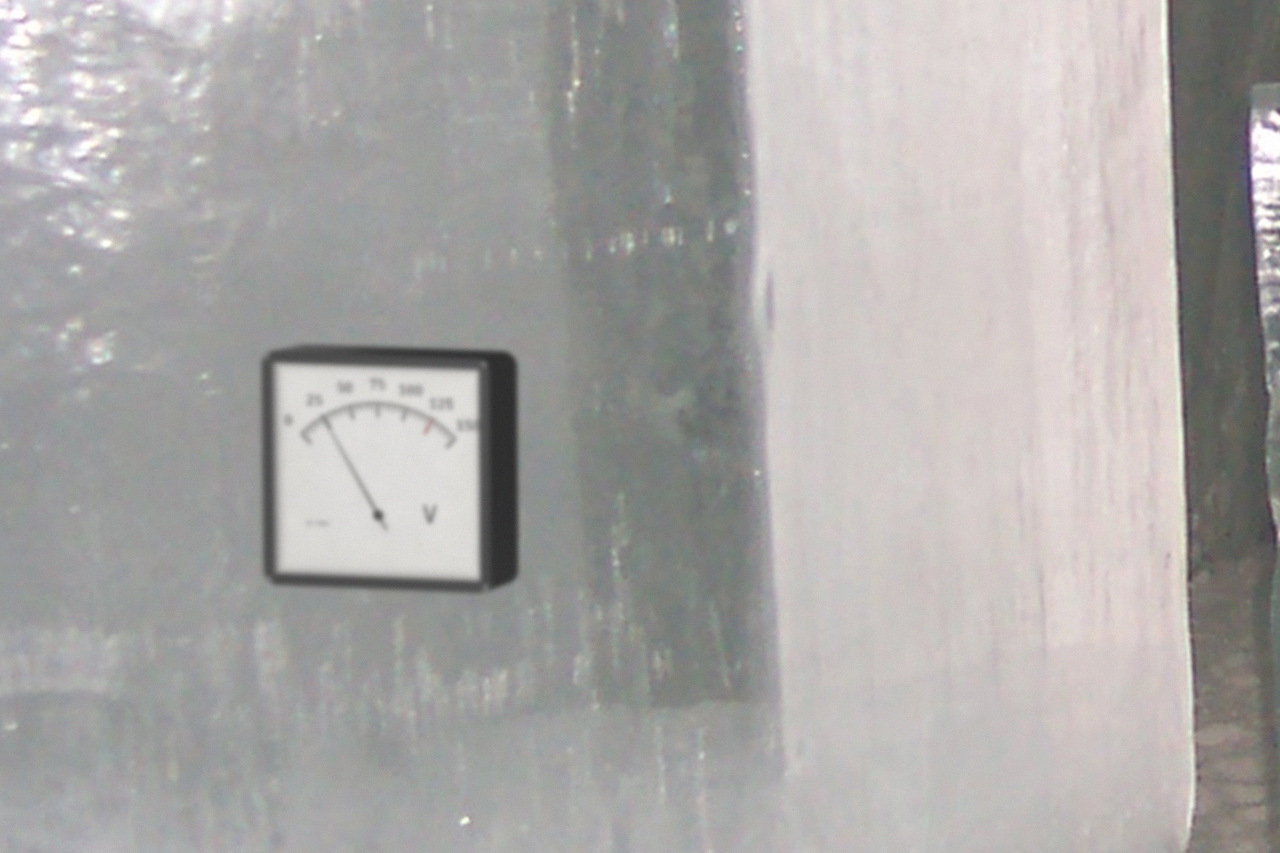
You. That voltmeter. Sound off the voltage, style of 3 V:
25 V
